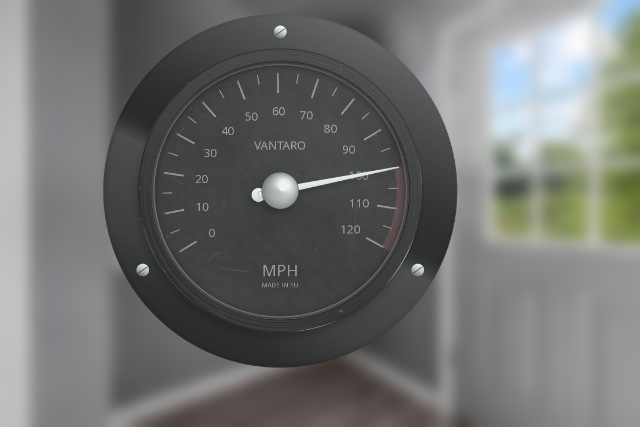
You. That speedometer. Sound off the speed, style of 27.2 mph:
100 mph
